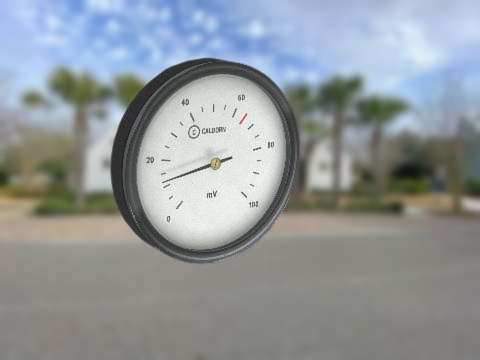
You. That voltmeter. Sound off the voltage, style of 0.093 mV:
12.5 mV
